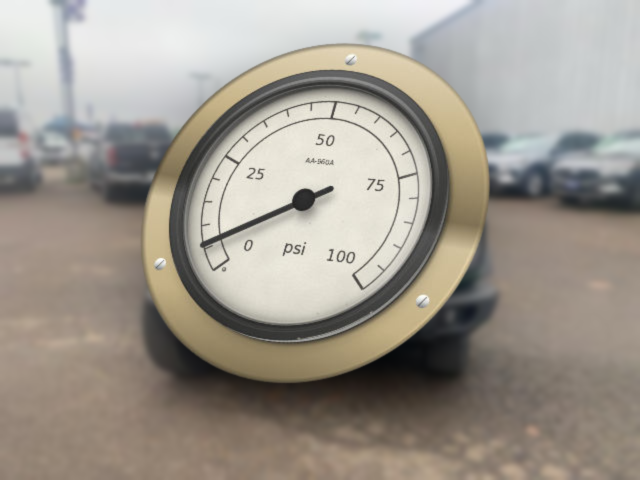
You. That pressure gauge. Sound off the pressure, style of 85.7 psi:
5 psi
